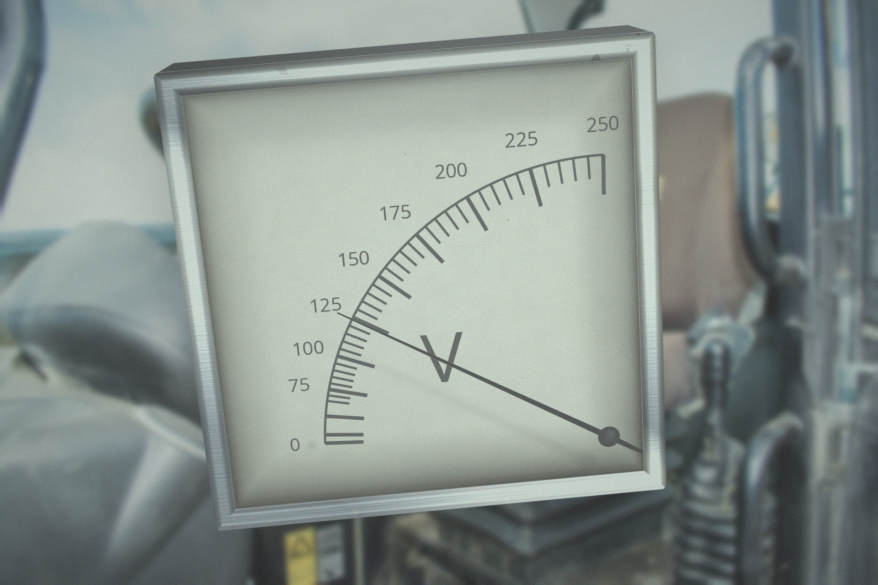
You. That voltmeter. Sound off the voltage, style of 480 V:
125 V
